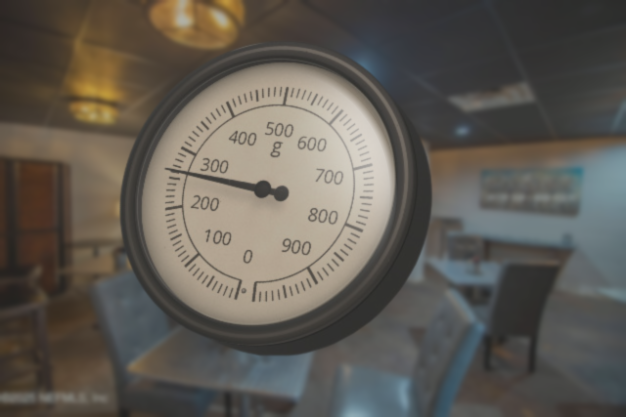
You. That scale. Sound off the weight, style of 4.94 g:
260 g
